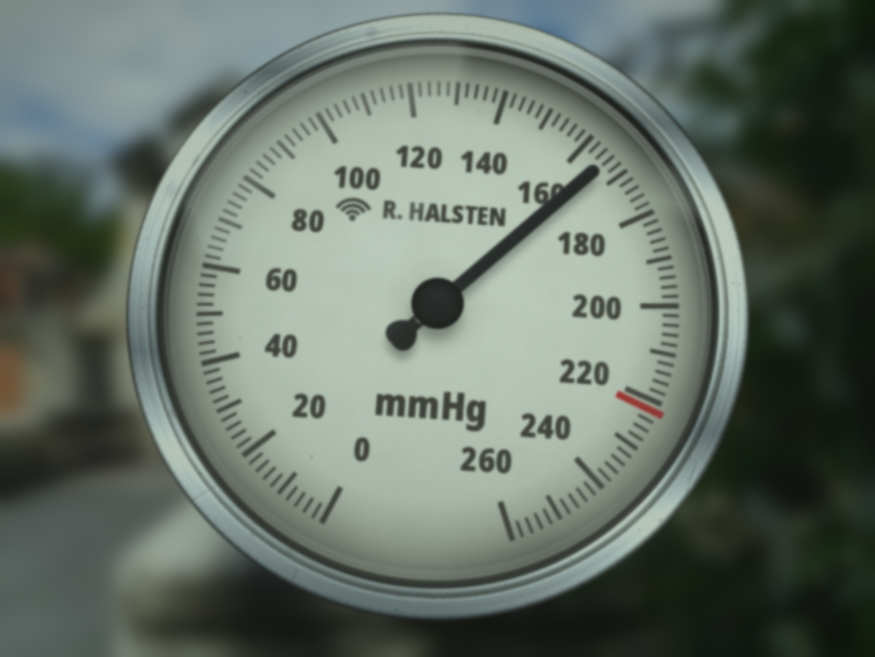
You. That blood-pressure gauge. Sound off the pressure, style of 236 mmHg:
166 mmHg
